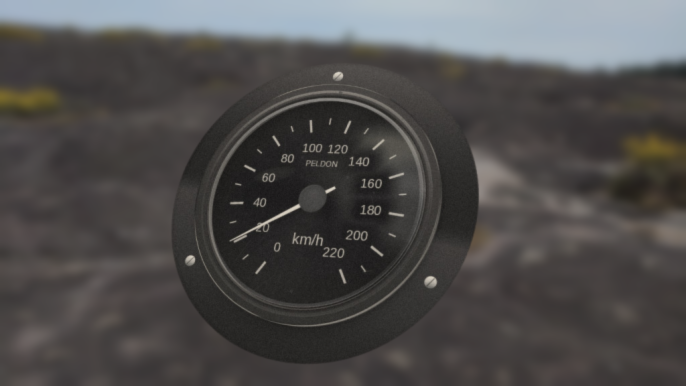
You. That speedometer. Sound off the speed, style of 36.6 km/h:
20 km/h
